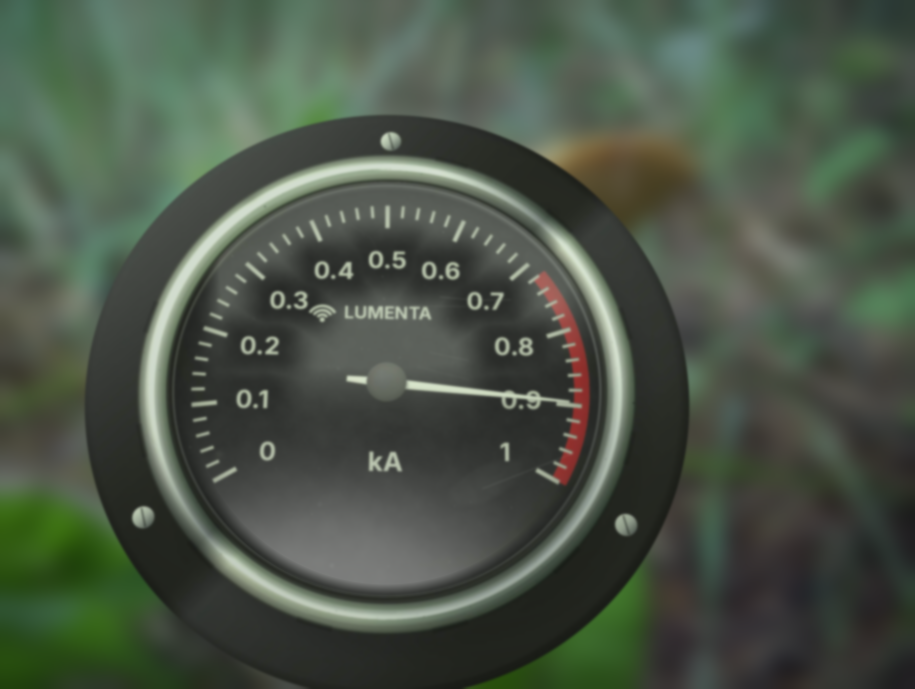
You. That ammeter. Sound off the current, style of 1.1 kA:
0.9 kA
